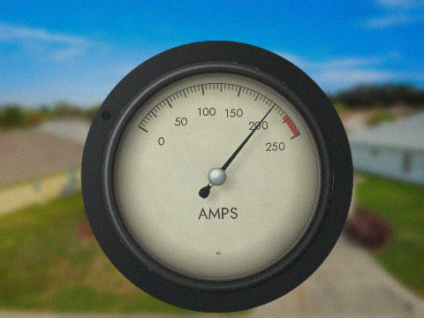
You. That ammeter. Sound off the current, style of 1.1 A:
200 A
